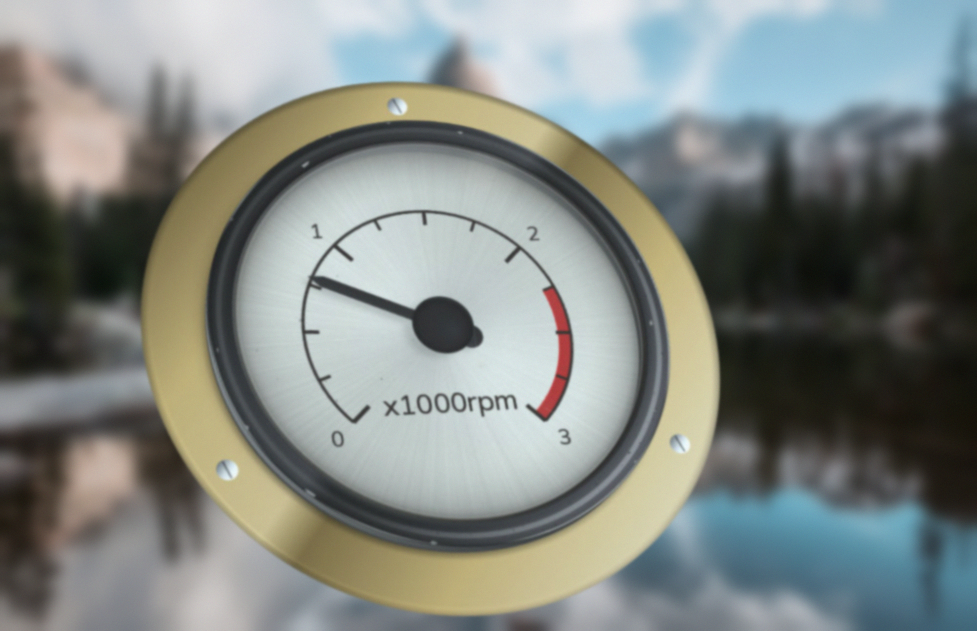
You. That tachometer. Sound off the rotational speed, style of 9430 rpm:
750 rpm
